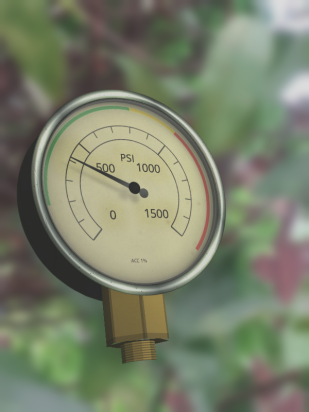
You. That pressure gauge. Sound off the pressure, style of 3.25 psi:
400 psi
